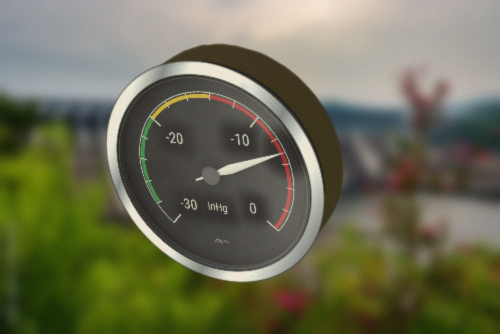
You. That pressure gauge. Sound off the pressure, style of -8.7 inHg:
-7 inHg
